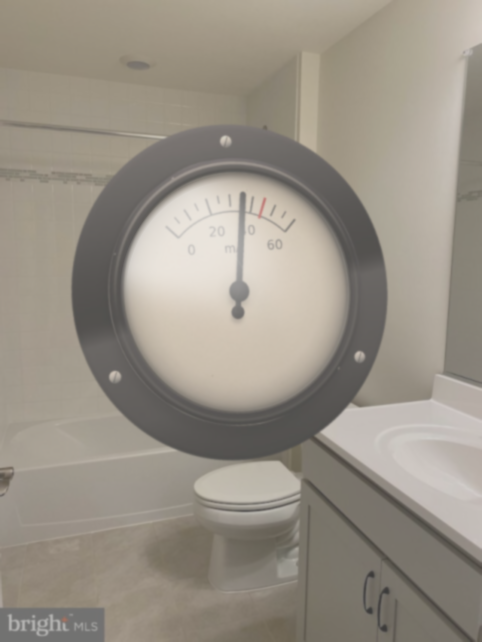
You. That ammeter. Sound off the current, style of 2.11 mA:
35 mA
